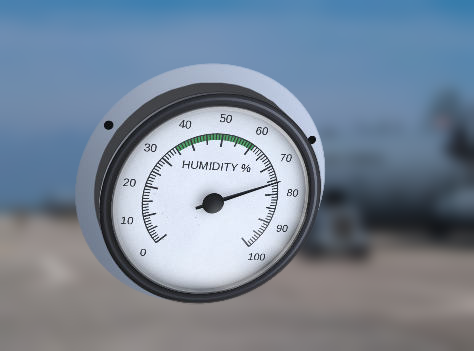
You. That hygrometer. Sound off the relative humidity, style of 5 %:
75 %
